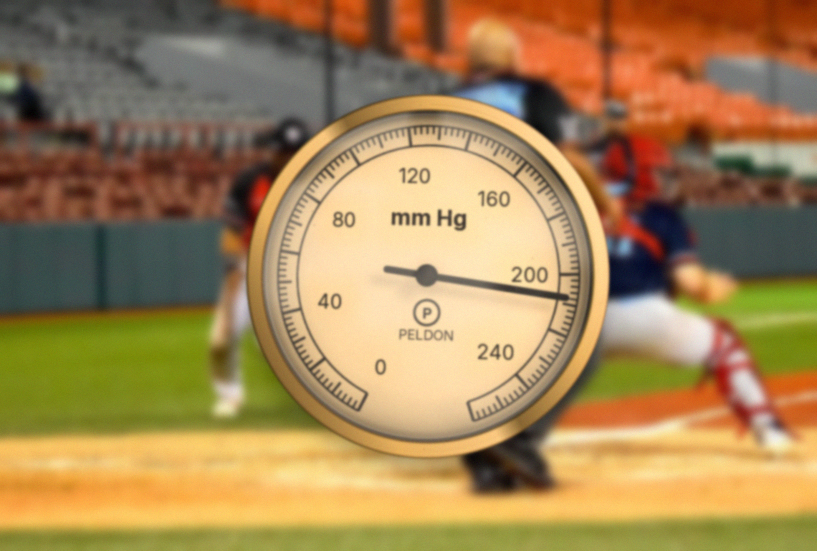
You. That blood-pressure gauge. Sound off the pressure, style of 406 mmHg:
208 mmHg
